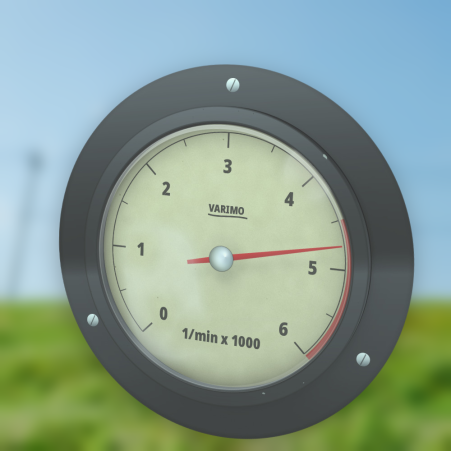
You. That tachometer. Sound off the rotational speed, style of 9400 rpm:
4750 rpm
